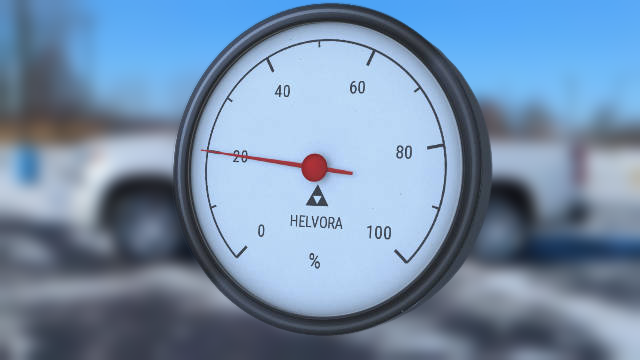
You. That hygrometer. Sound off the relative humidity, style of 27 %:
20 %
